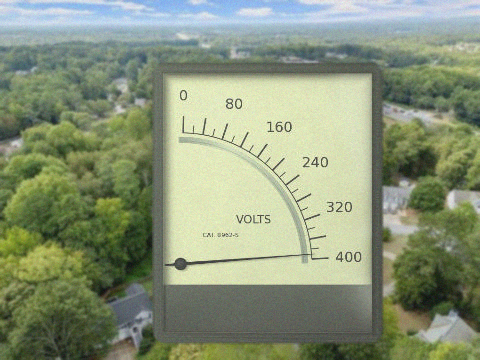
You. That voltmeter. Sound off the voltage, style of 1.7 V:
390 V
